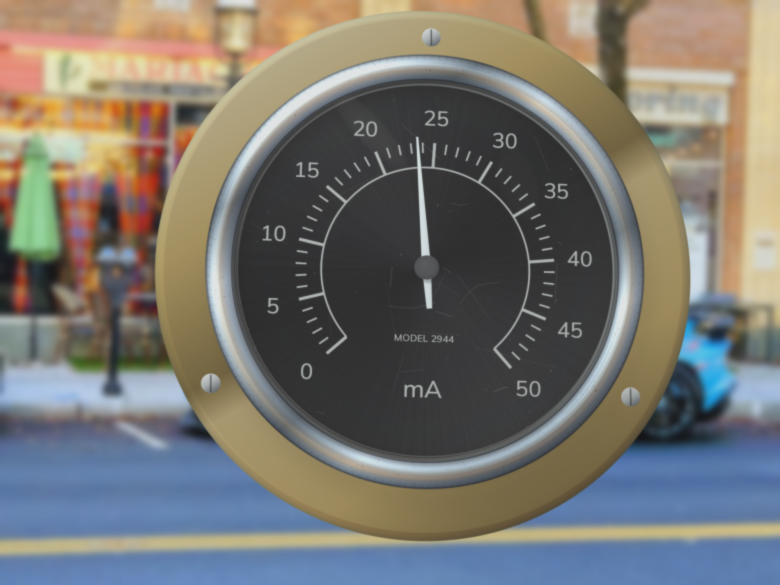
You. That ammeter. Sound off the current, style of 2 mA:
23.5 mA
